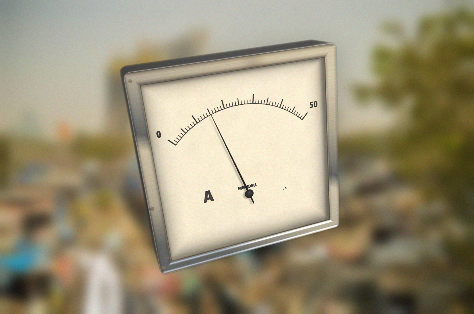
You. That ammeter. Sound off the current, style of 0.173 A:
15 A
